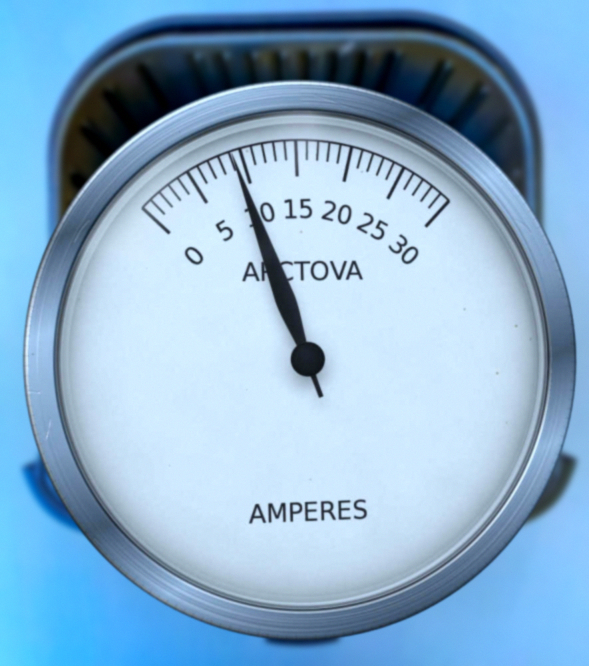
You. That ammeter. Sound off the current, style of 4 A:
9 A
